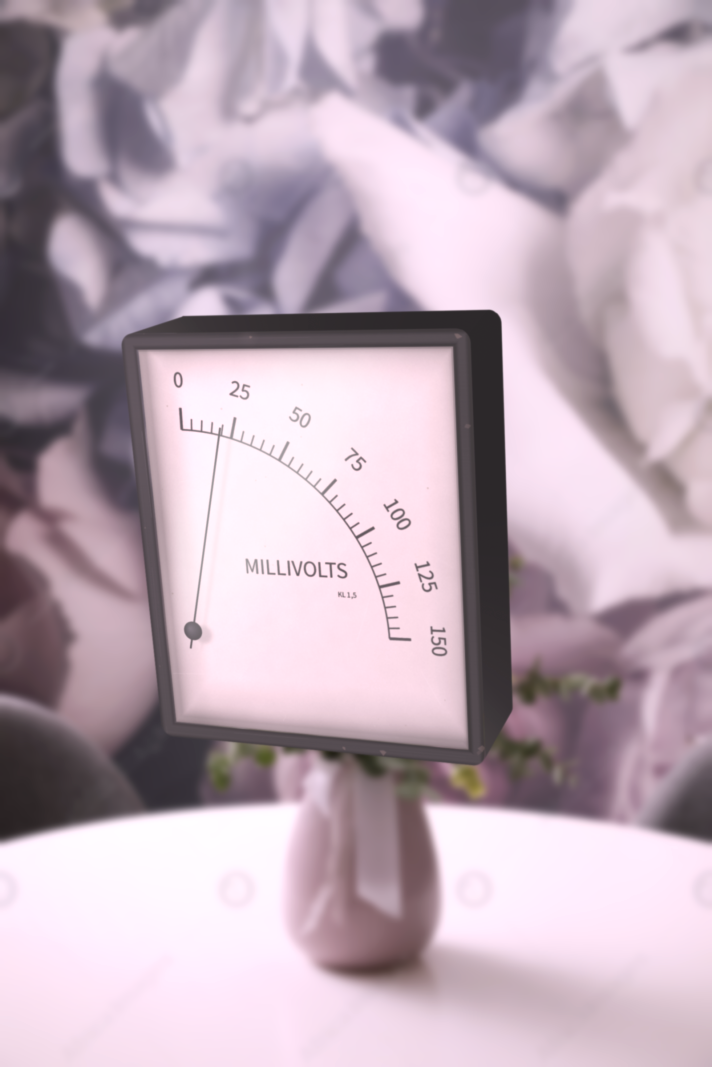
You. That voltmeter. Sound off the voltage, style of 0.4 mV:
20 mV
